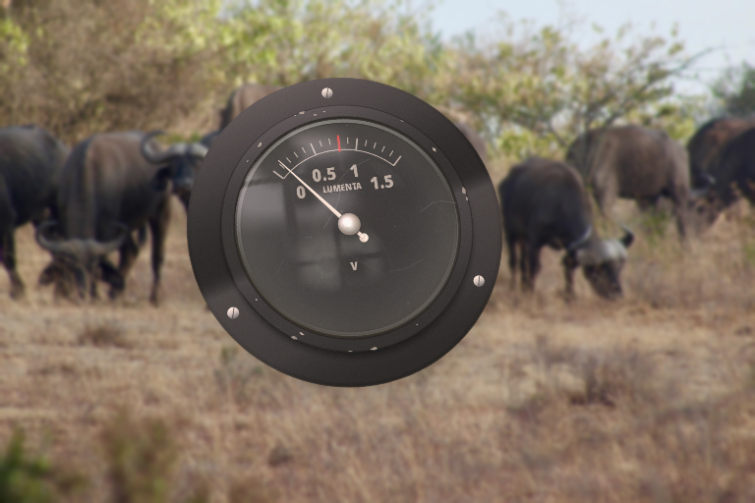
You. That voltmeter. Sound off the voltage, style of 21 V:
0.1 V
